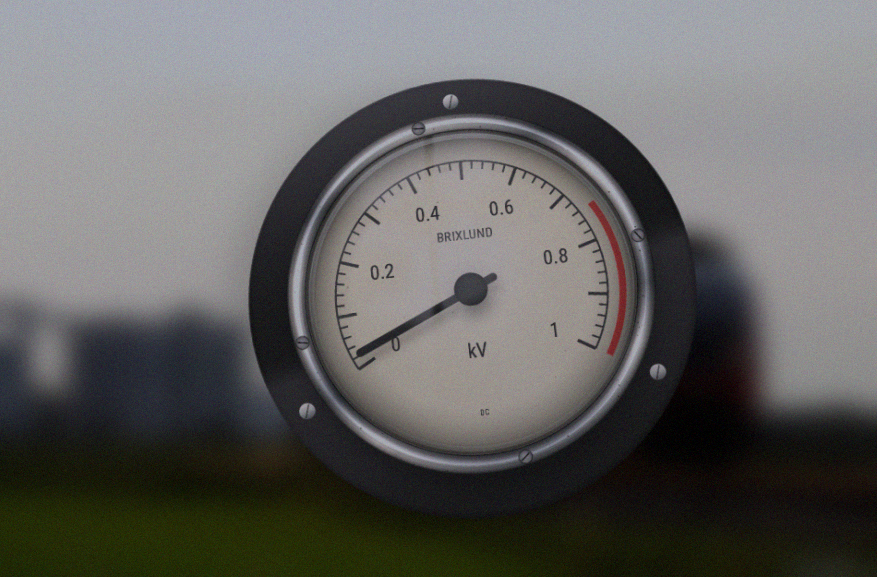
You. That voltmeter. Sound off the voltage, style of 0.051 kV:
0.02 kV
